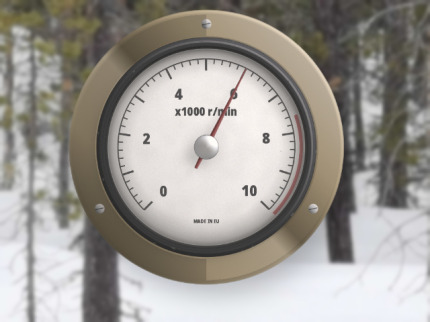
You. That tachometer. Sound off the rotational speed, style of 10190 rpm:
6000 rpm
